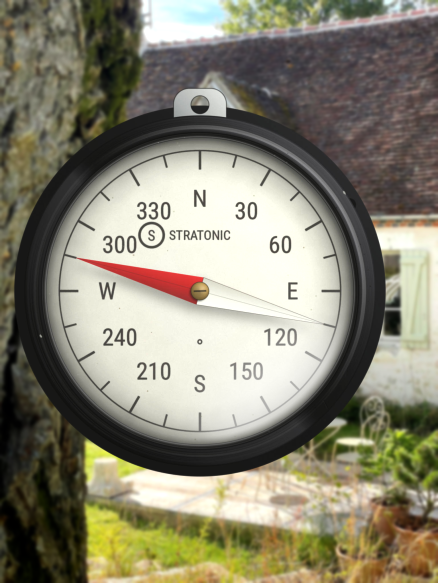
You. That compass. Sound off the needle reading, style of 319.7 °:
285 °
